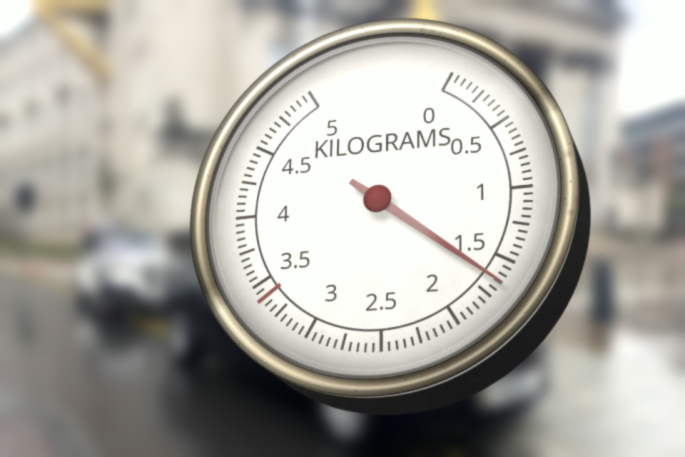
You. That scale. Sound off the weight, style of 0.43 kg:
1.65 kg
